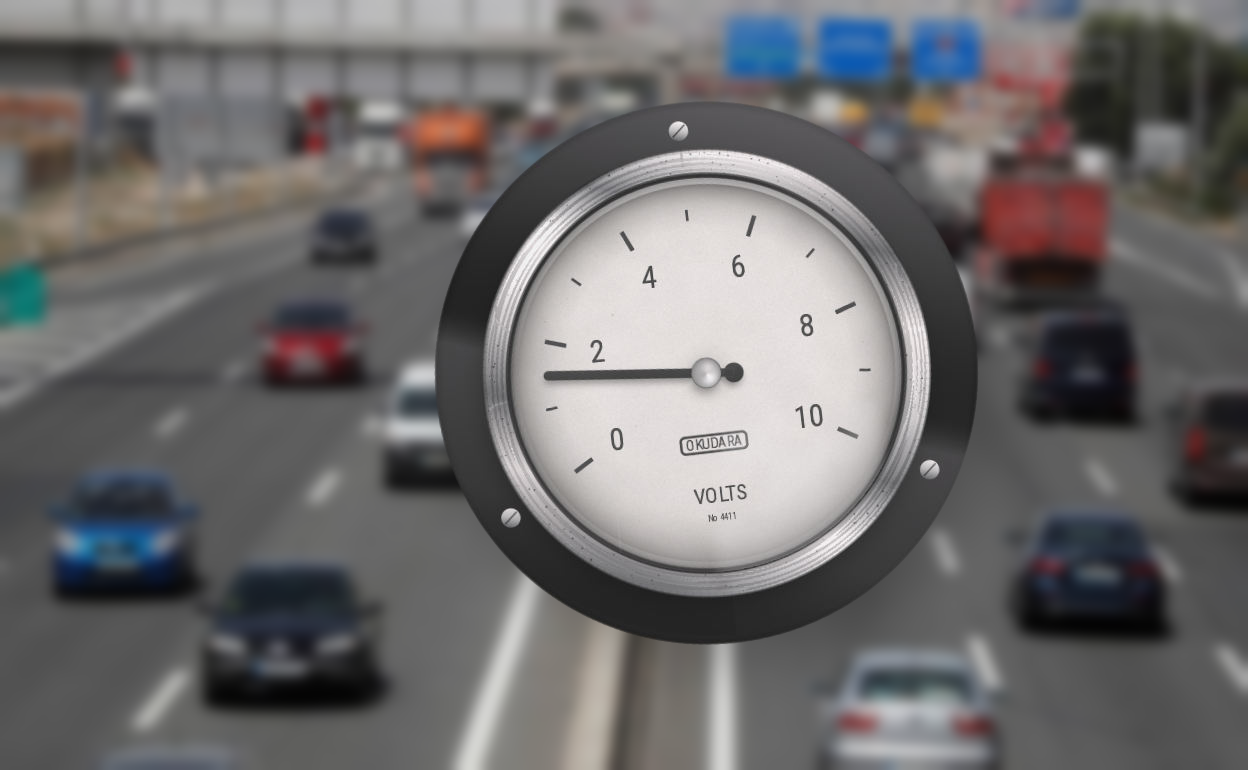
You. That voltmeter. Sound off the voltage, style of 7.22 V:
1.5 V
